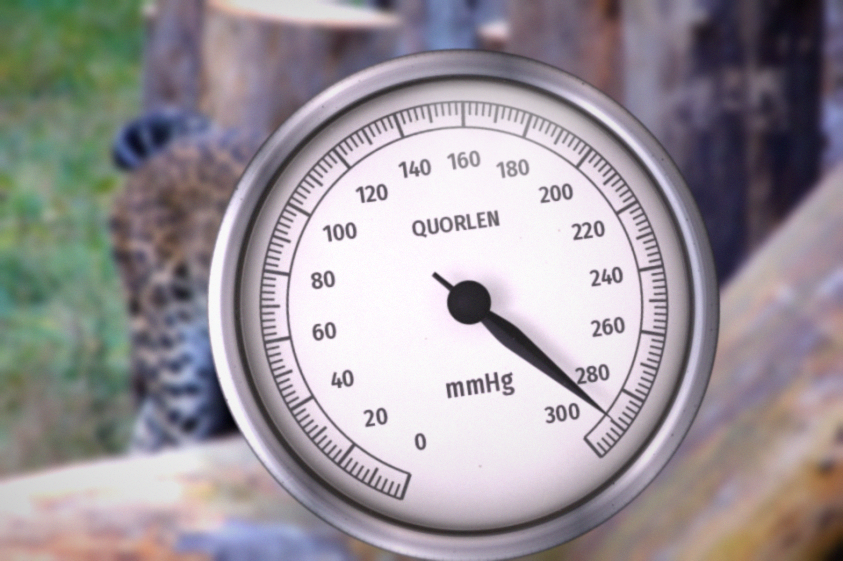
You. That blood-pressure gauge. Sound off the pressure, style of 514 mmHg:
290 mmHg
